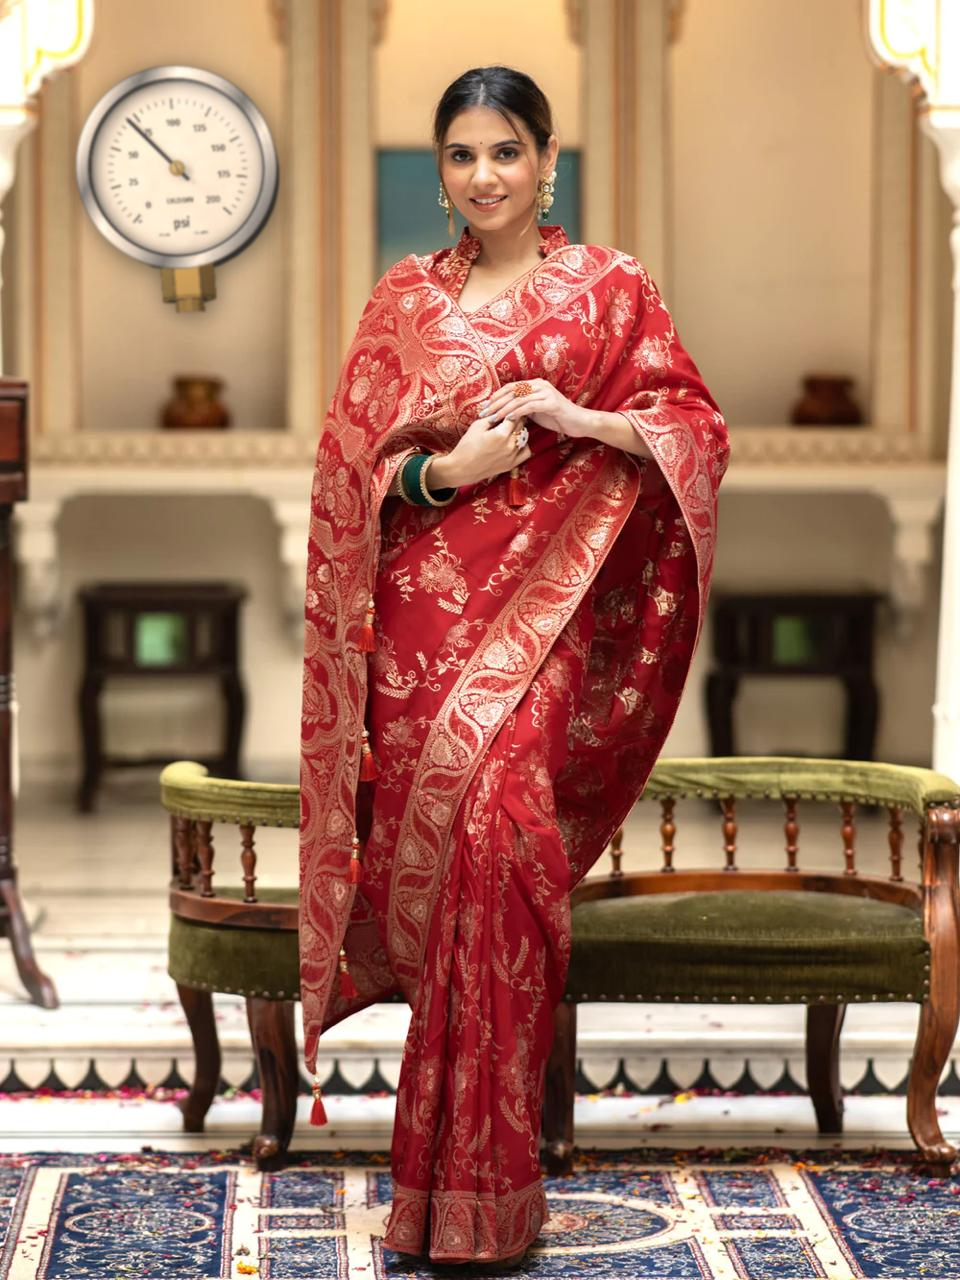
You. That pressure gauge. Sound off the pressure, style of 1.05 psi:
70 psi
